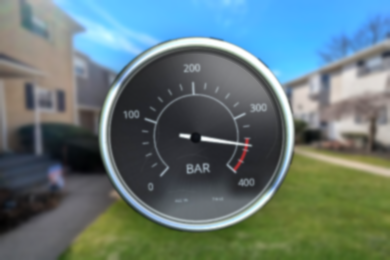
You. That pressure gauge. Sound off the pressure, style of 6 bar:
350 bar
